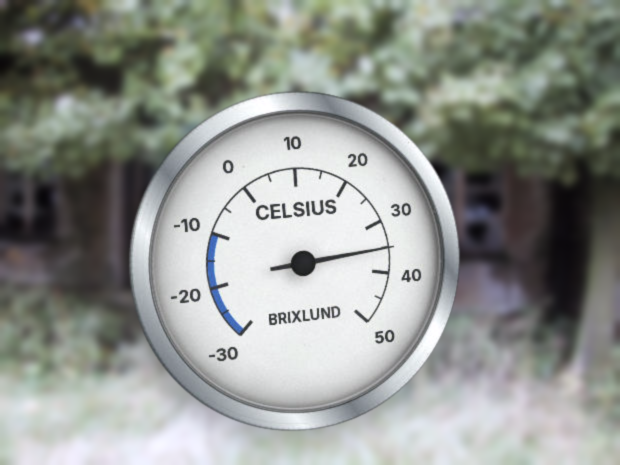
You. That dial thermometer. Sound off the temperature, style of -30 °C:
35 °C
